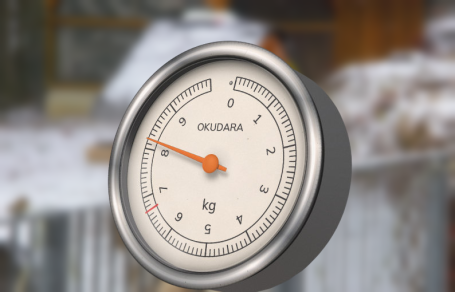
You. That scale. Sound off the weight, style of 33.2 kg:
8.2 kg
